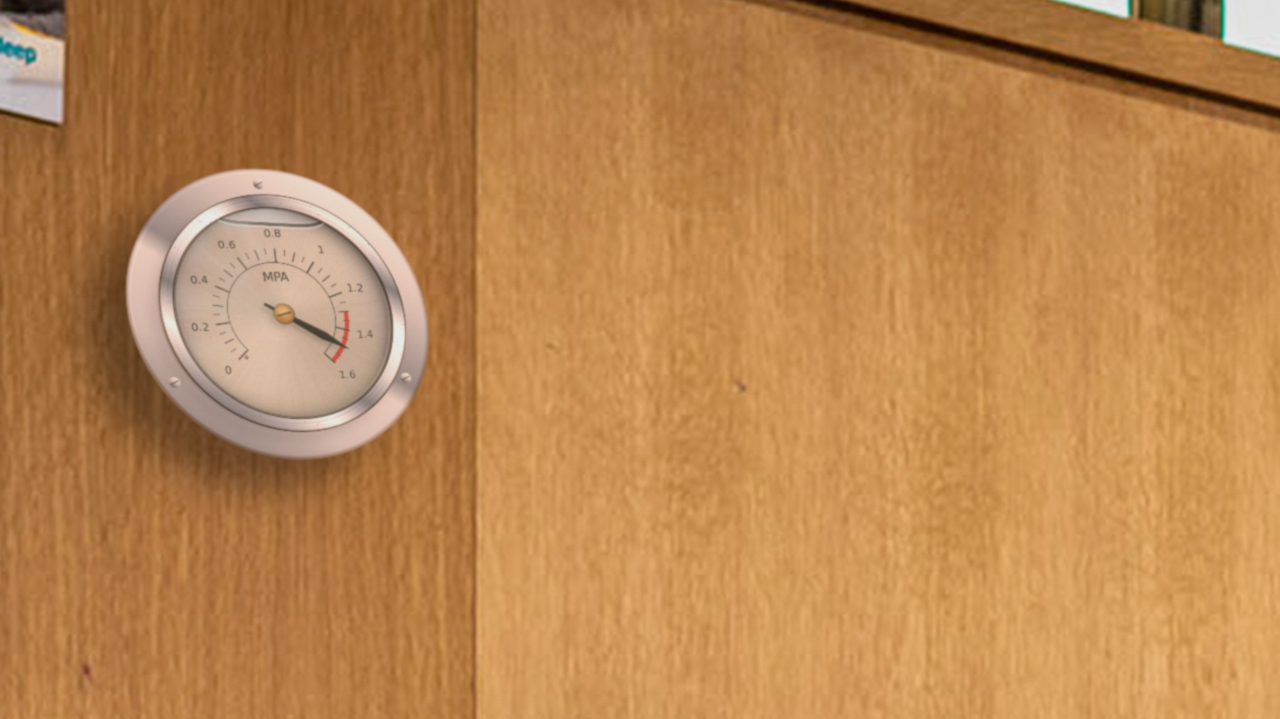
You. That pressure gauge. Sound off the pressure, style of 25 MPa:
1.5 MPa
